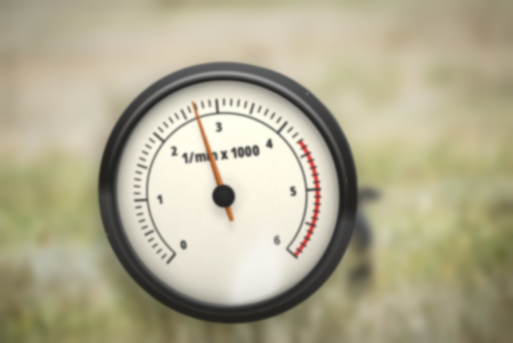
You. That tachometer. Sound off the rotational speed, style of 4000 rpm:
2700 rpm
